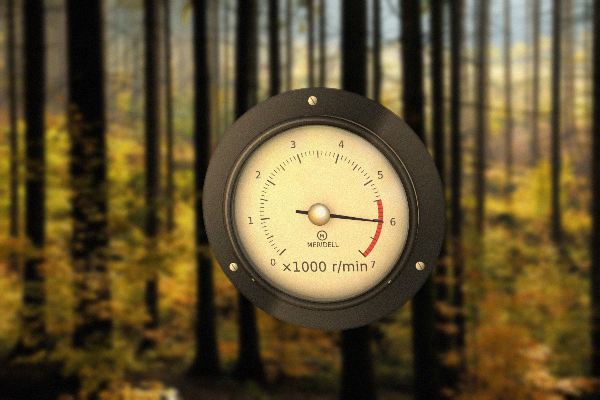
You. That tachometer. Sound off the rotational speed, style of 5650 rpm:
6000 rpm
